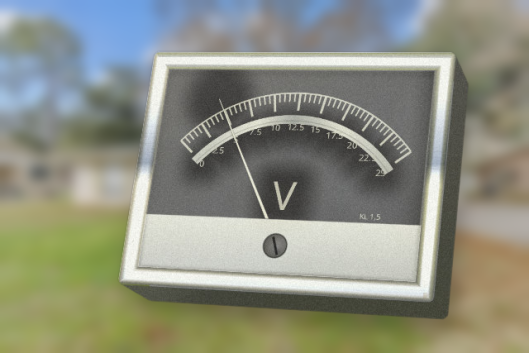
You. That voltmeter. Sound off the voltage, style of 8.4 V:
5 V
